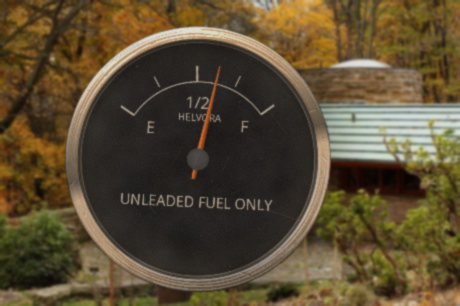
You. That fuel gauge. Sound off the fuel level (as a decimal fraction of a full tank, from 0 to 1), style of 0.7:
0.625
